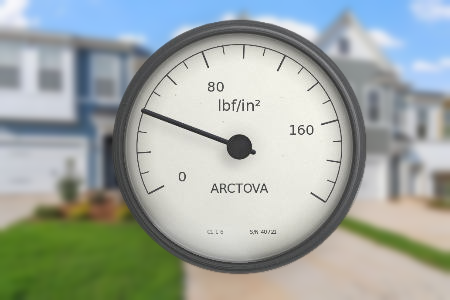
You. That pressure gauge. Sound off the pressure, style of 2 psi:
40 psi
